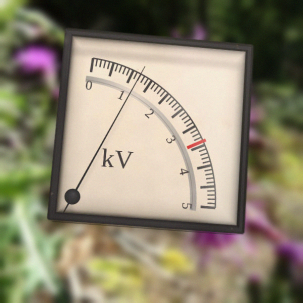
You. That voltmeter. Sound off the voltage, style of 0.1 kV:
1.2 kV
